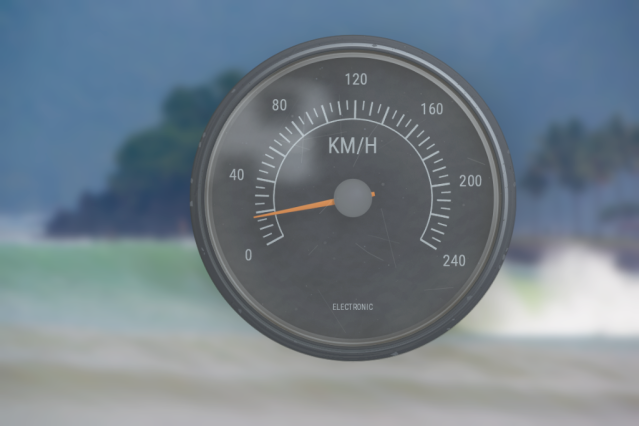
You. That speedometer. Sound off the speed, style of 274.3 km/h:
17.5 km/h
